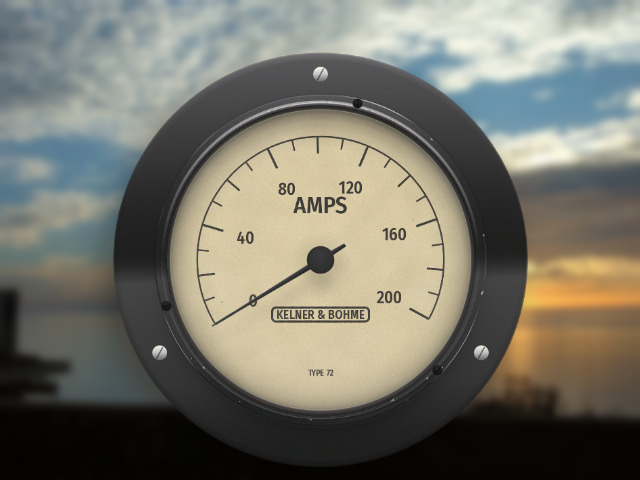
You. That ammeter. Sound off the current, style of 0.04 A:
0 A
